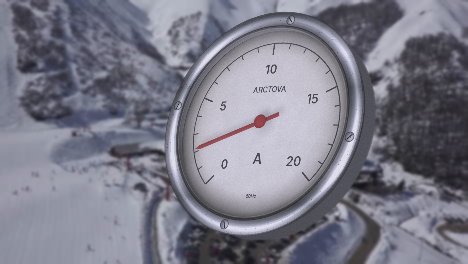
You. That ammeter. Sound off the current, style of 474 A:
2 A
